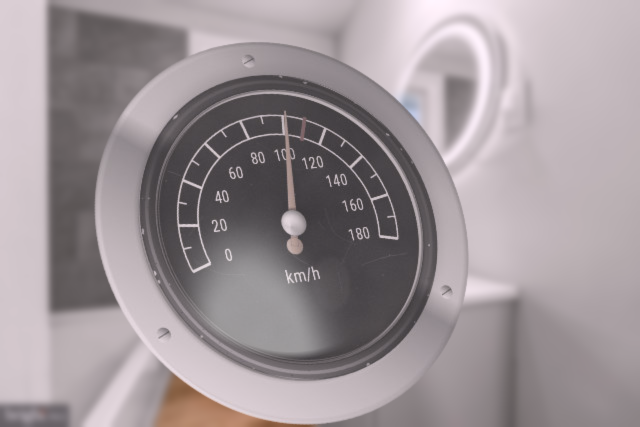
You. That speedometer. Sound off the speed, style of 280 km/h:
100 km/h
